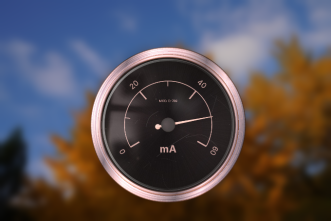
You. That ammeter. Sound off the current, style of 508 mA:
50 mA
